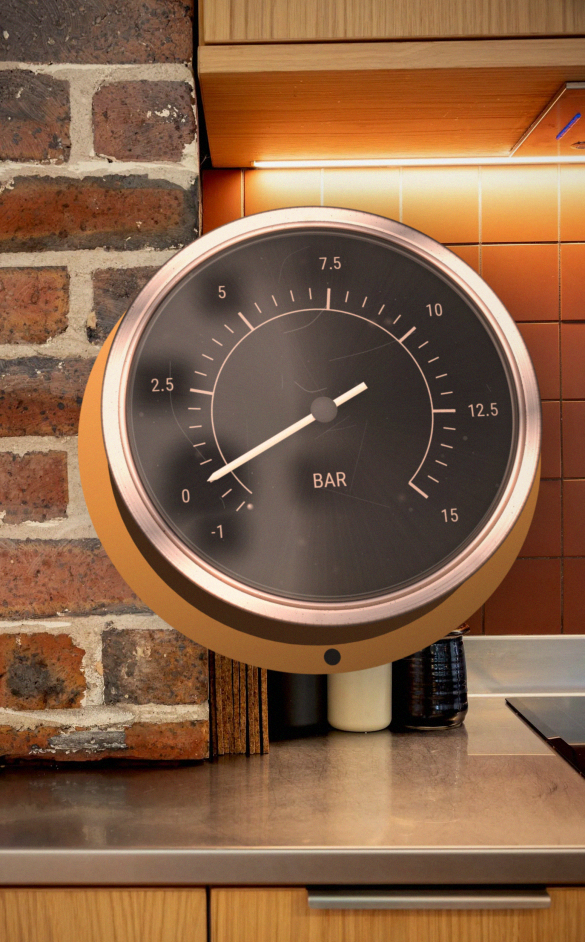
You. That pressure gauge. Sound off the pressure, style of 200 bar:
0 bar
